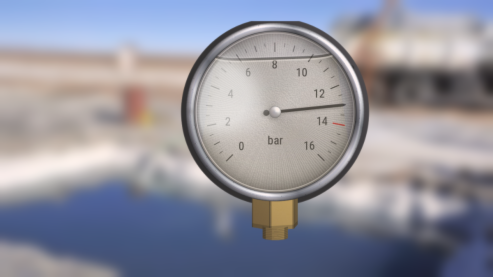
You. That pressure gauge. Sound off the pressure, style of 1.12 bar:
13 bar
